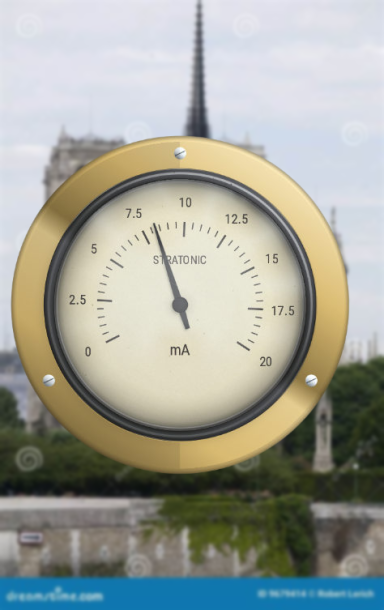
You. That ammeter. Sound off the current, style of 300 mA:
8.25 mA
